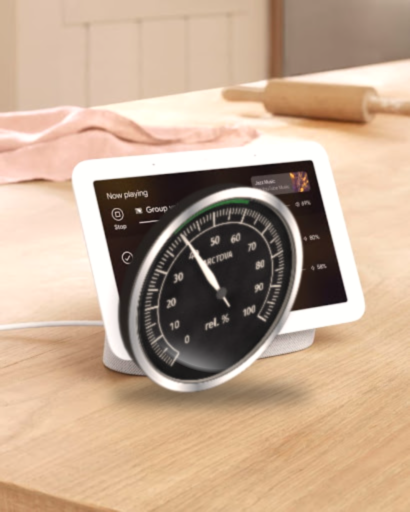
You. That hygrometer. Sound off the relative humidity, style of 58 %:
40 %
